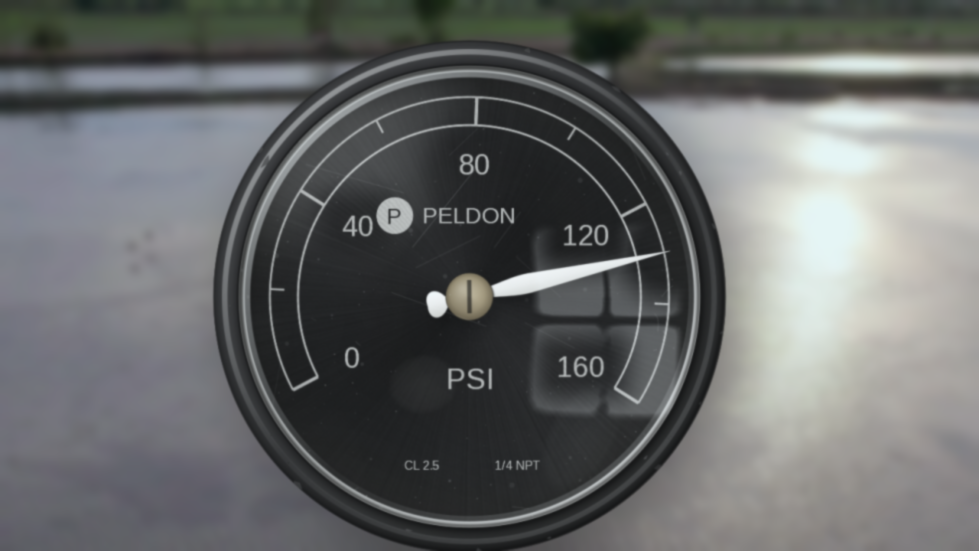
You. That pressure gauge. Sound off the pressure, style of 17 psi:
130 psi
